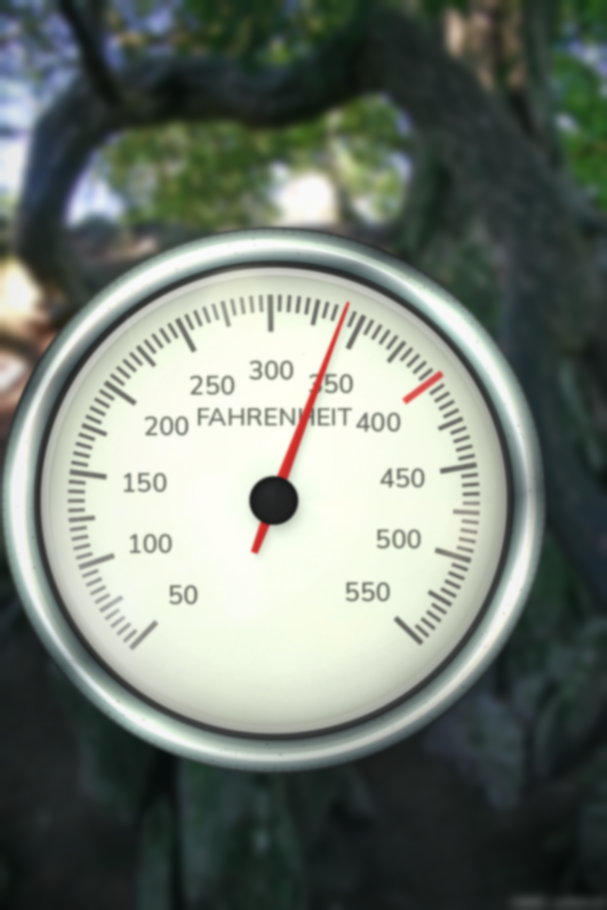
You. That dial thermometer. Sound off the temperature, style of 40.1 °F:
340 °F
